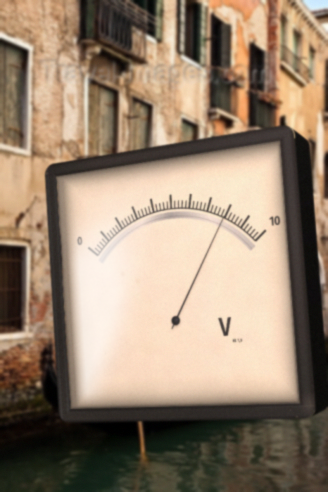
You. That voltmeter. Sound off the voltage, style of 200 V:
8 V
